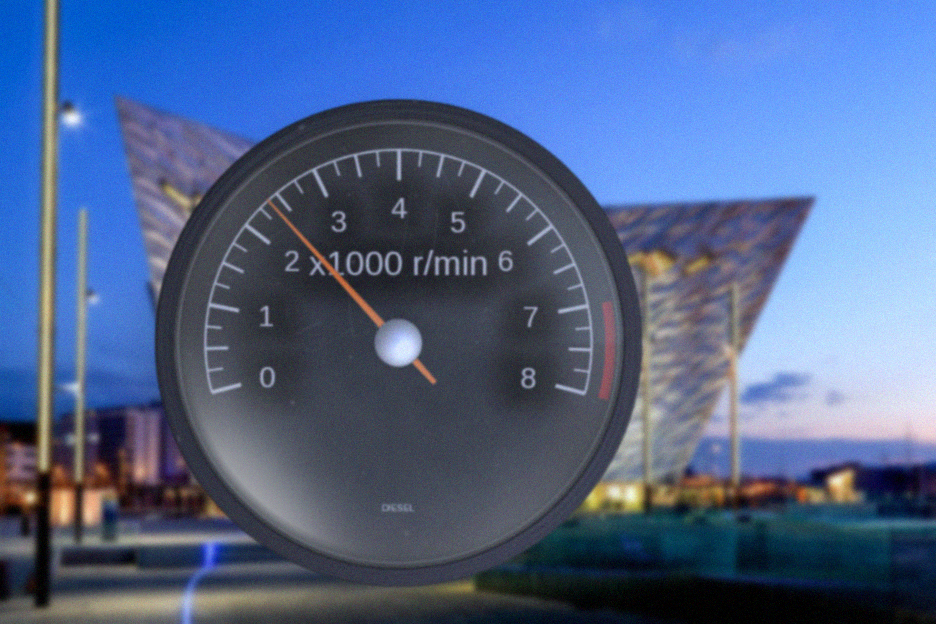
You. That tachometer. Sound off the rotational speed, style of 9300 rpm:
2375 rpm
